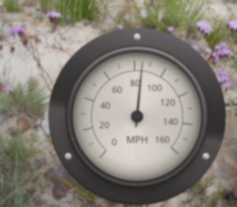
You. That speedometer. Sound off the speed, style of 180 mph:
85 mph
